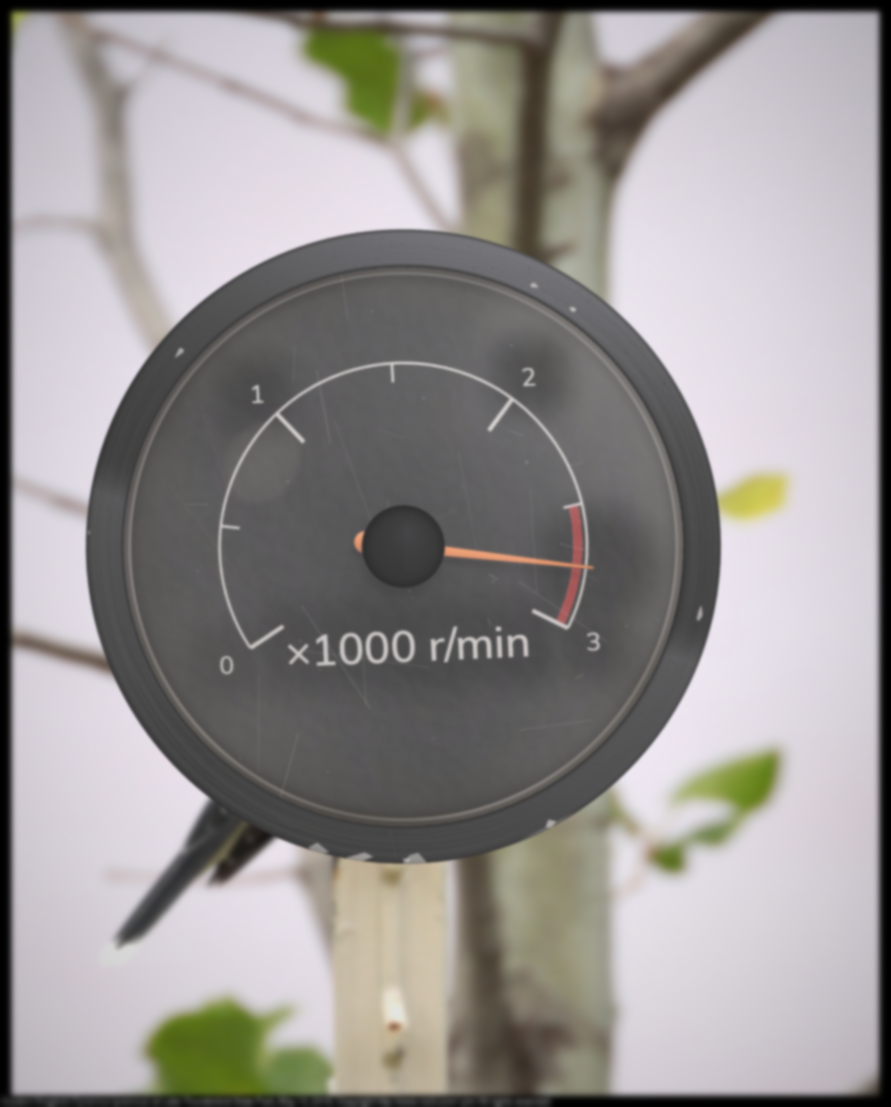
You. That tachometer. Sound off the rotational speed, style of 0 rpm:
2750 rpm
